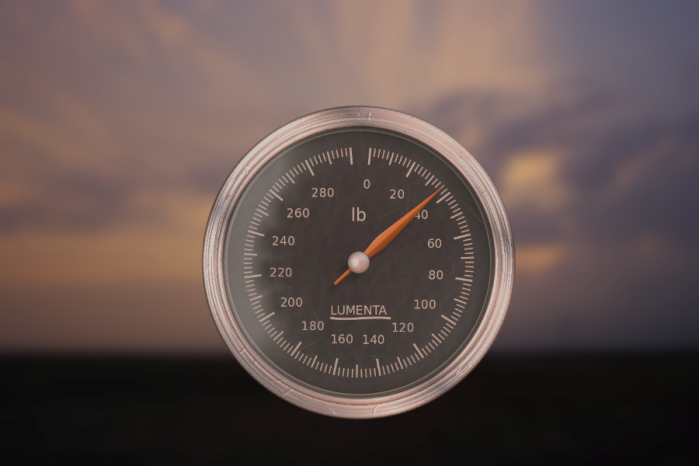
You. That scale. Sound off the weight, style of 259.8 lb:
36 lb
